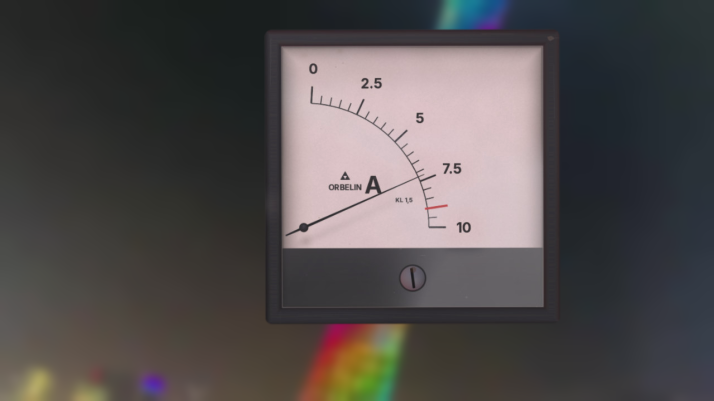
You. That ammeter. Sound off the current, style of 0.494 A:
7.25 A
